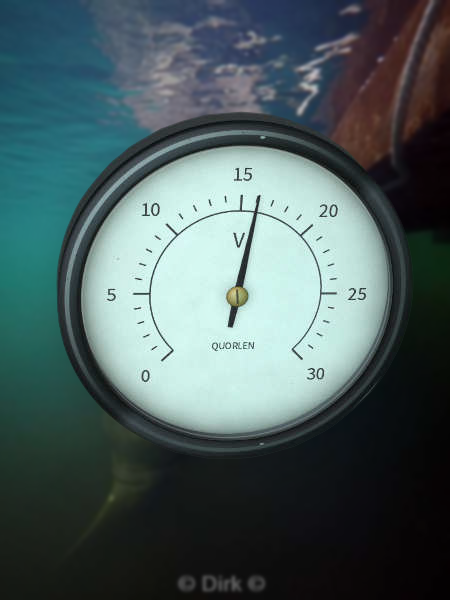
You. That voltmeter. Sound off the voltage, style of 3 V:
16 V
